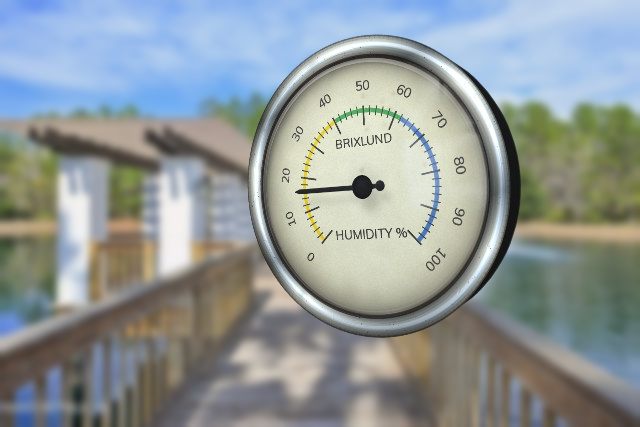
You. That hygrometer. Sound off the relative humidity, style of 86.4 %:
16 %
